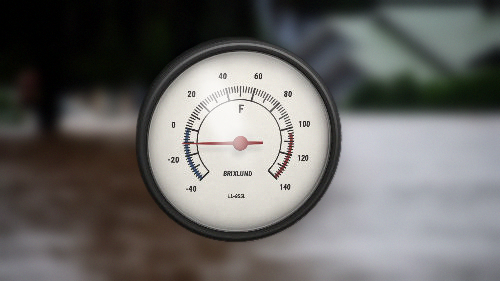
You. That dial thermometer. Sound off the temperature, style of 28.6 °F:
-10 °F
